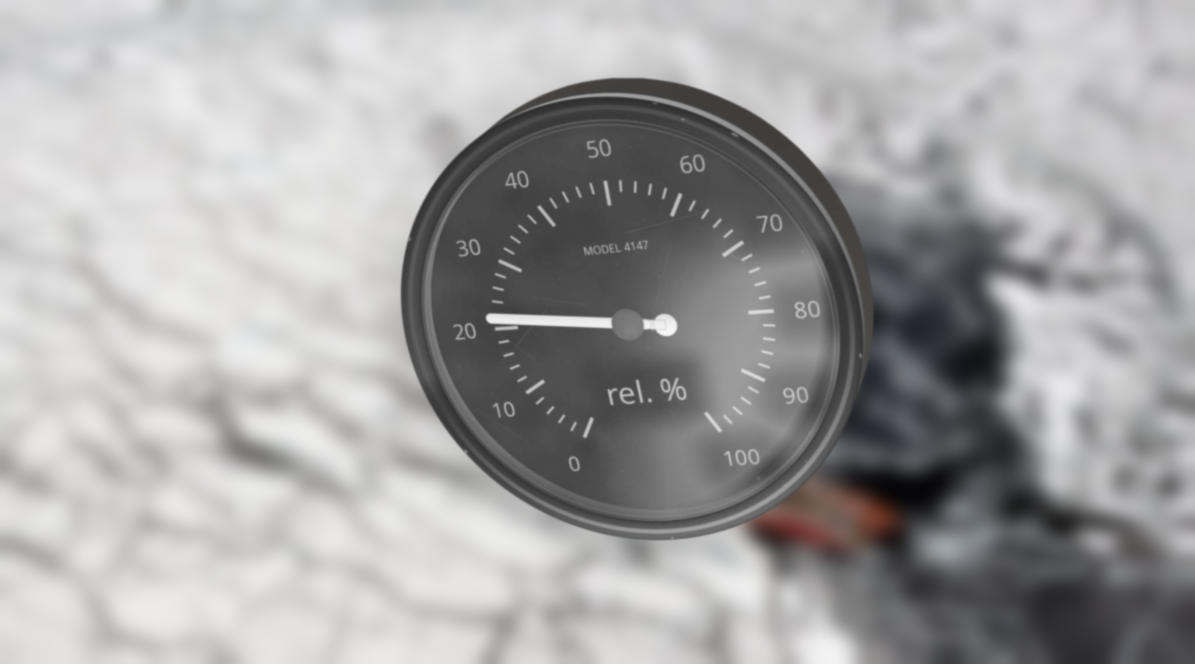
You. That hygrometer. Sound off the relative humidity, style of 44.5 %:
22 %
